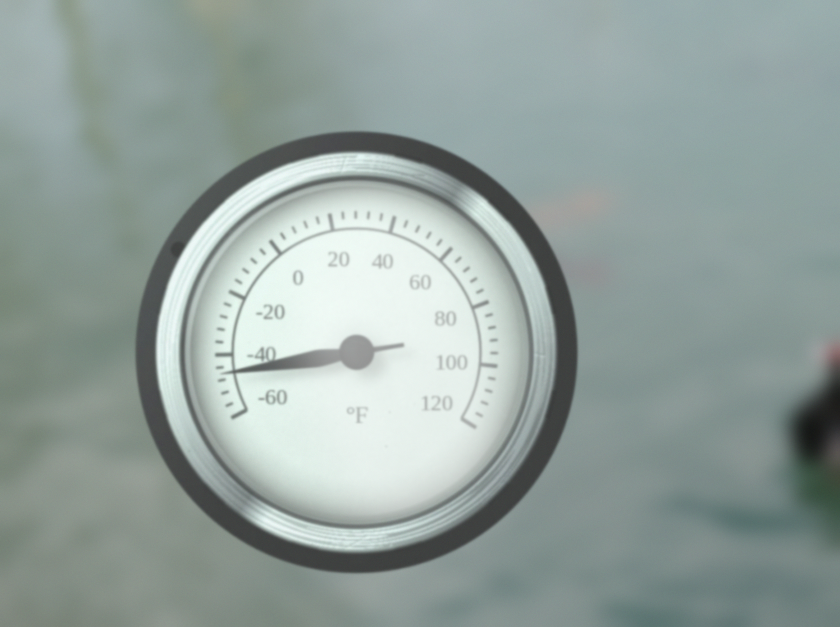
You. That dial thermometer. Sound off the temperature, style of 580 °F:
-46 °F
